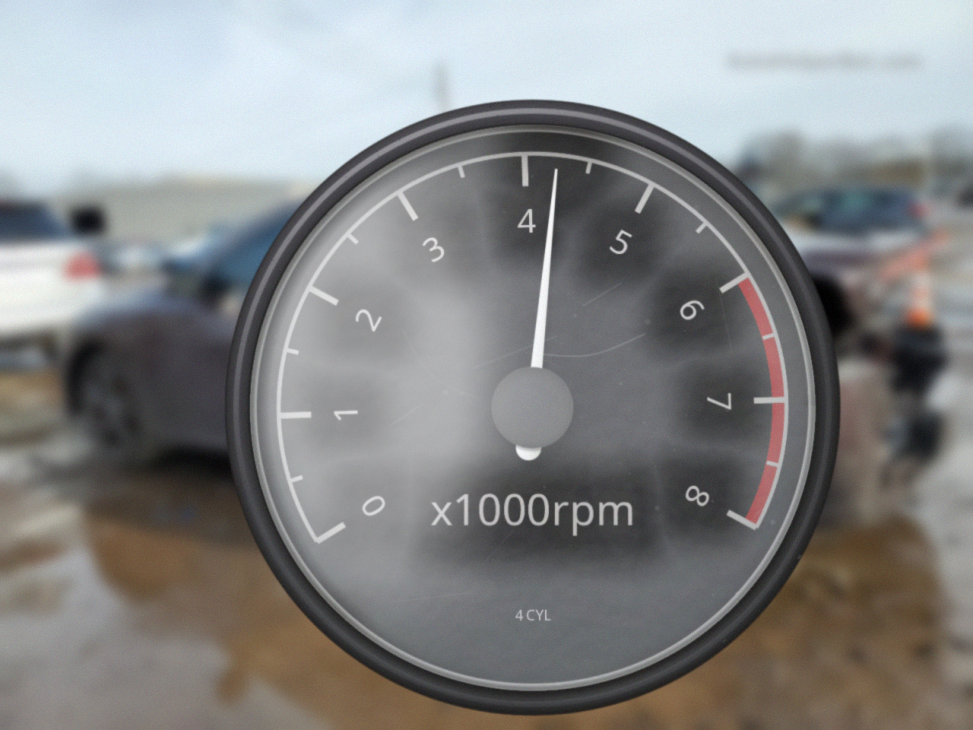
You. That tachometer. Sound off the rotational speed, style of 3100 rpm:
4250 rpm
